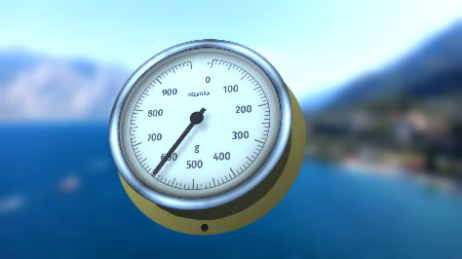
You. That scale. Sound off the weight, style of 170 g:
600 g
